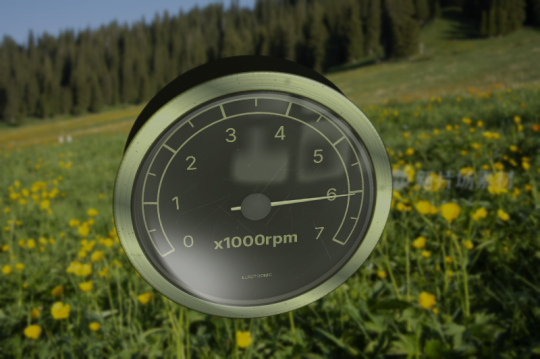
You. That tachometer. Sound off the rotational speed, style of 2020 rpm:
6000 rpm
